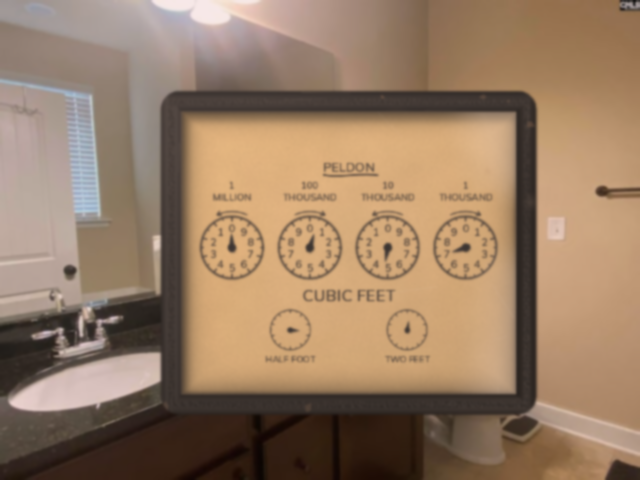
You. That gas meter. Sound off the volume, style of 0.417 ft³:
4700 ft³
